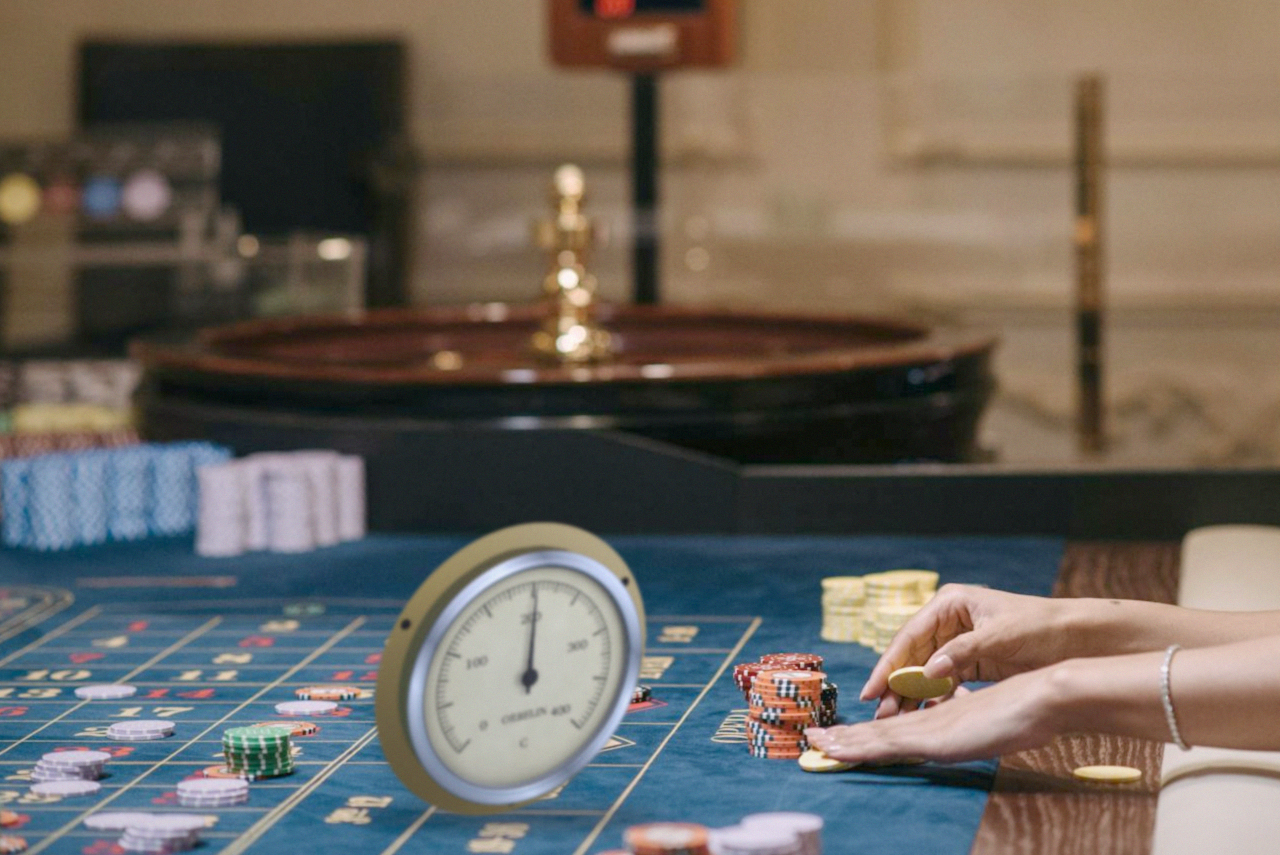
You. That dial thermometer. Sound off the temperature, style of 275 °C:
200 °C
